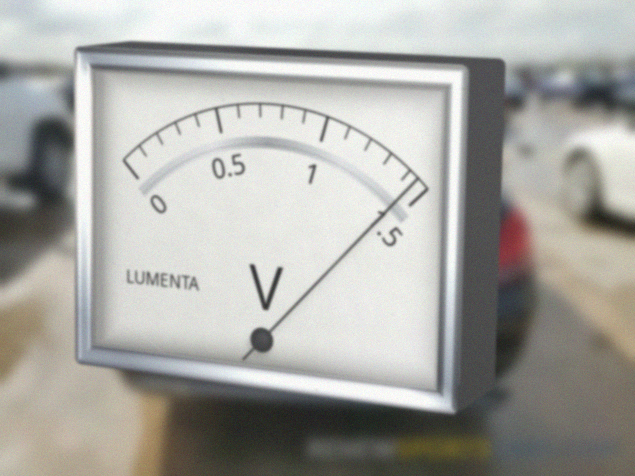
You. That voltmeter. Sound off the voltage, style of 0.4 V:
1.45 V
